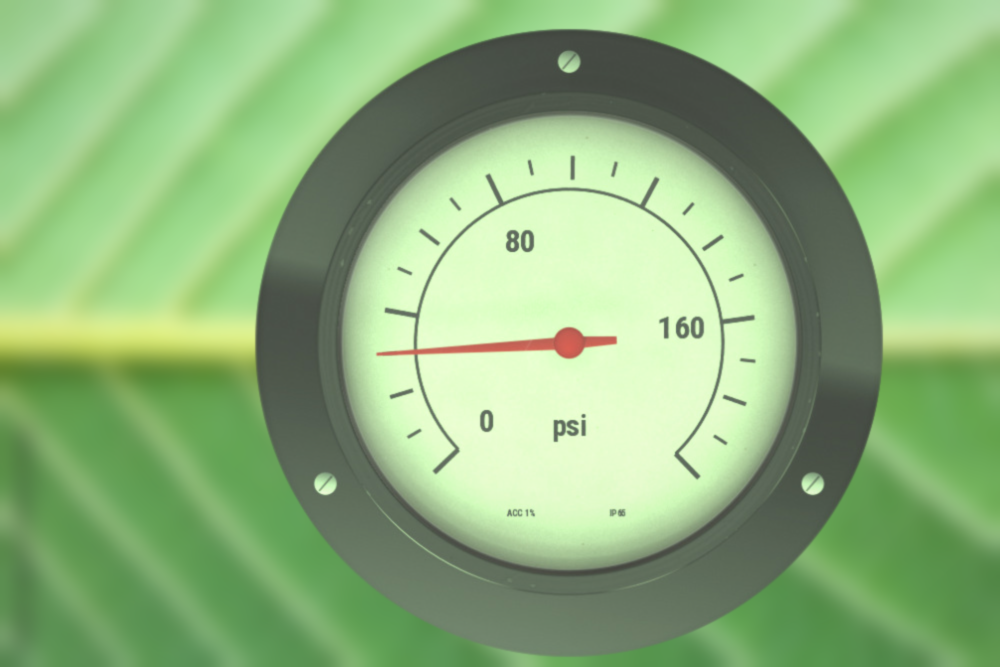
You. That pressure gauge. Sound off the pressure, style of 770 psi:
30 psi
